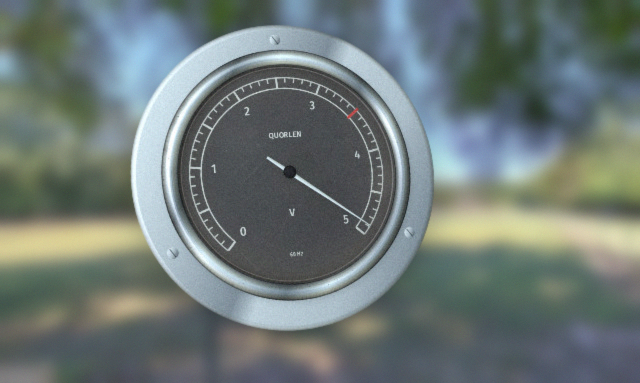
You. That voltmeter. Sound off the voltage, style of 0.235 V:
4.9 V
